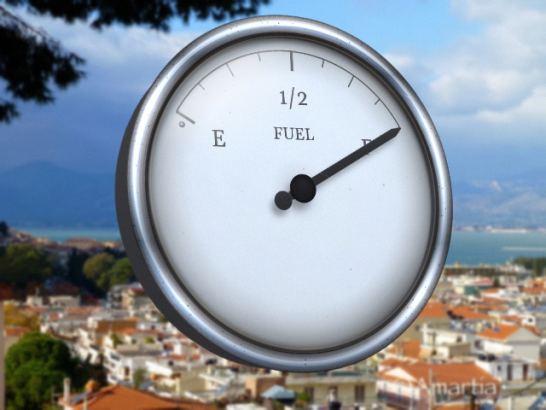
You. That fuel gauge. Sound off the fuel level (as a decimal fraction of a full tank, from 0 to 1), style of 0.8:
1
